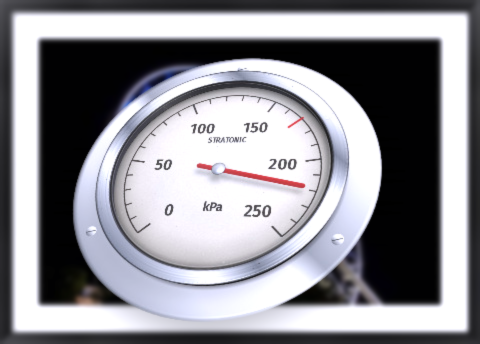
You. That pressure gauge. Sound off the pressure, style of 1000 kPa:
220 kPa
